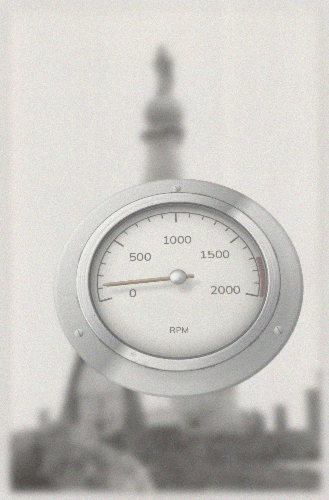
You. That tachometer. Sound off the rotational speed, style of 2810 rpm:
100 rpm
